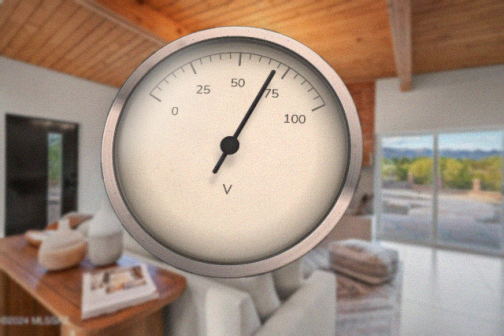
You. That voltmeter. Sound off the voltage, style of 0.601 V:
70 V
